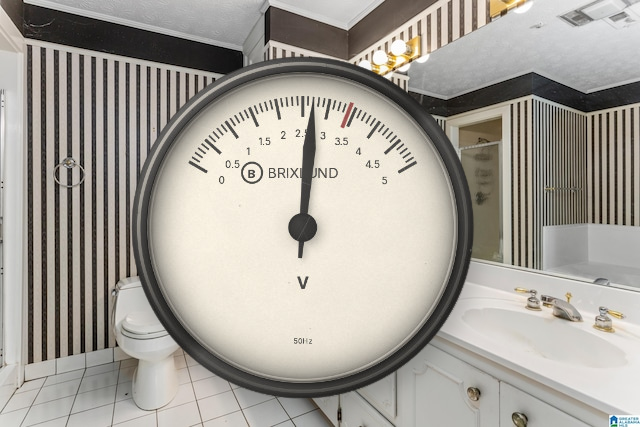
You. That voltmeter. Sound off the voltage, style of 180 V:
2.7 V
